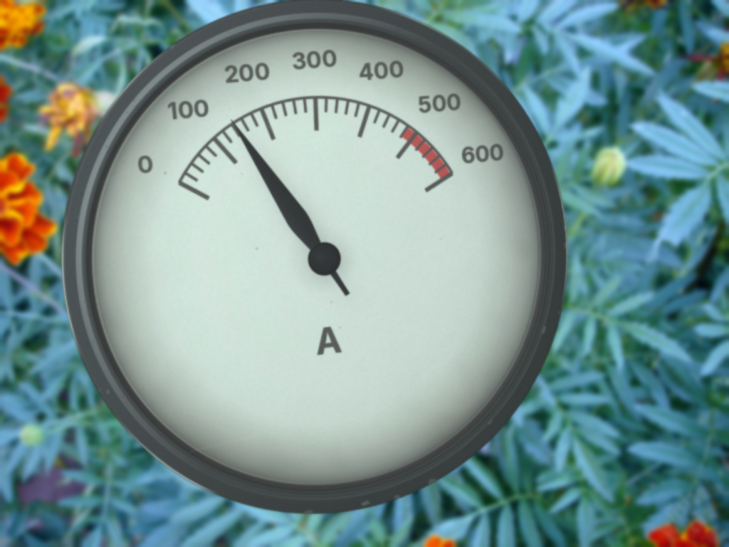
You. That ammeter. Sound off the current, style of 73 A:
140 A
